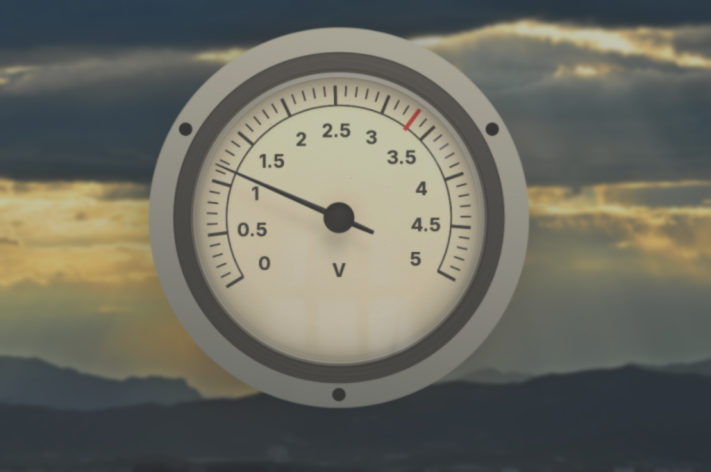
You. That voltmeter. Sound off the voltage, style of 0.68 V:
1.15 V
